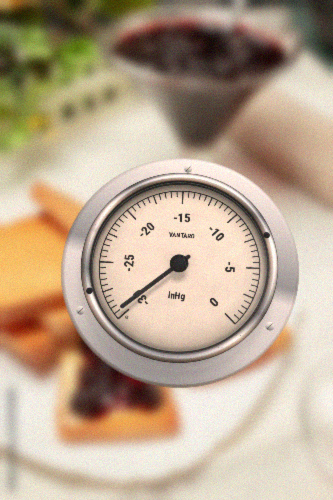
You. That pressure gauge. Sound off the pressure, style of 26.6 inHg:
-29.5 inHg
